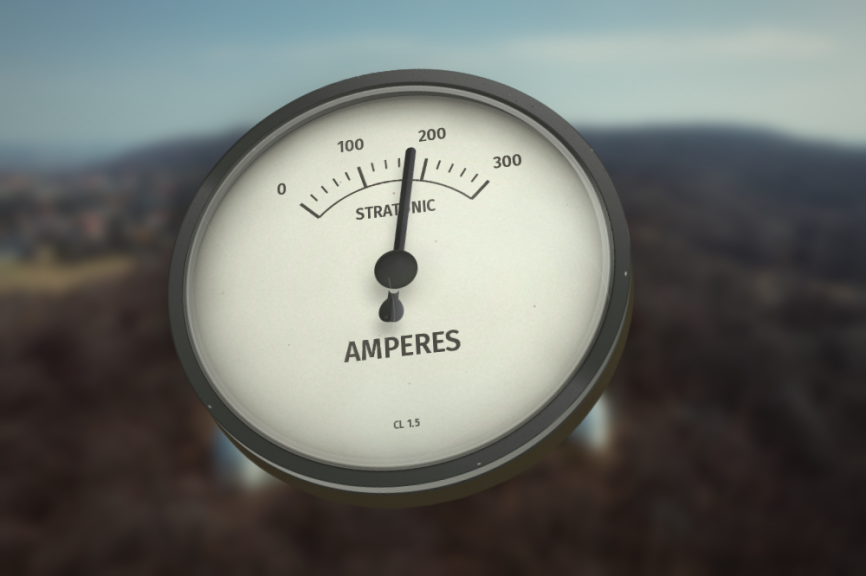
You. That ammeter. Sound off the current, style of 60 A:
180 A
